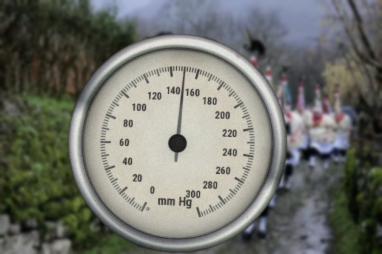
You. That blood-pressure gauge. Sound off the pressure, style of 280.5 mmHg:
150 mmHg
